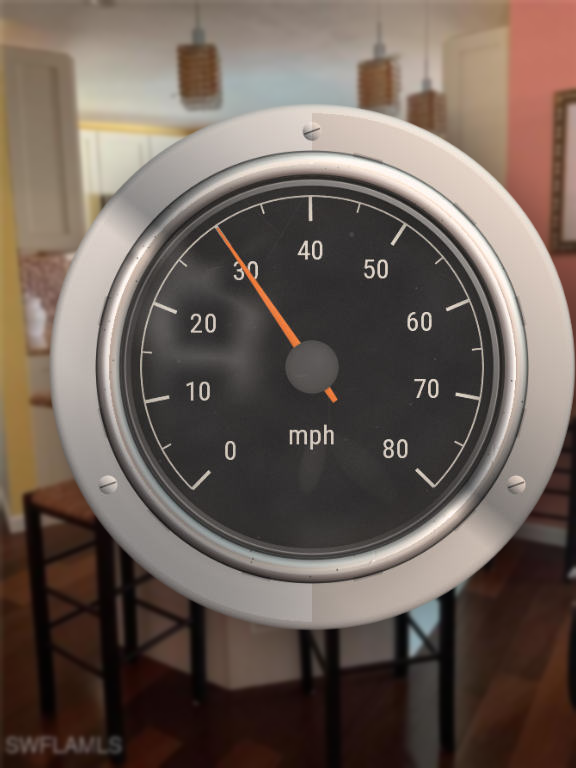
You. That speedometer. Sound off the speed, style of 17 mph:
30 mph
